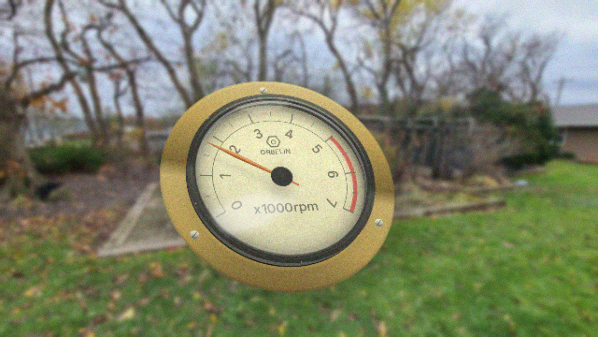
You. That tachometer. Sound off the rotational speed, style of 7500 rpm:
1750 rpm
